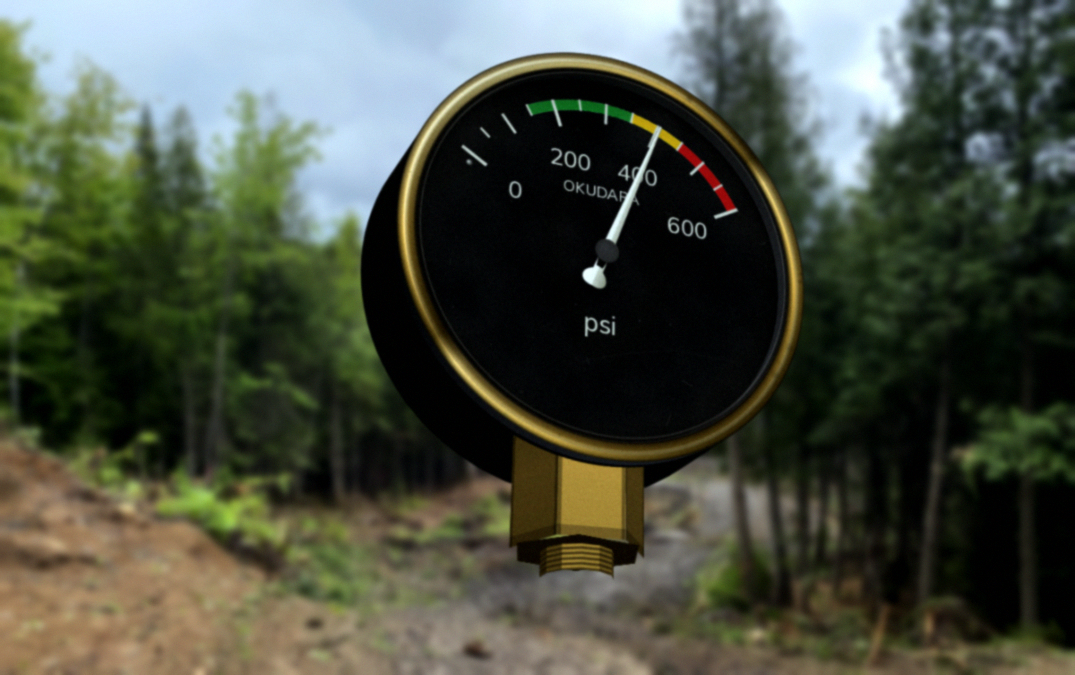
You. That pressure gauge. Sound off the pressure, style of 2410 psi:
400 psi
